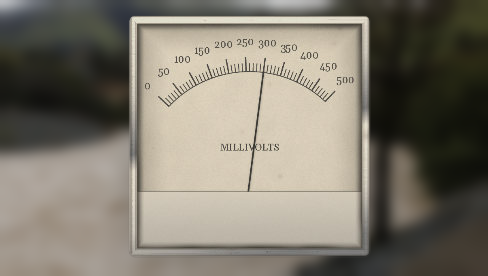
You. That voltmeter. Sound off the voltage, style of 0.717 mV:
300 mV
